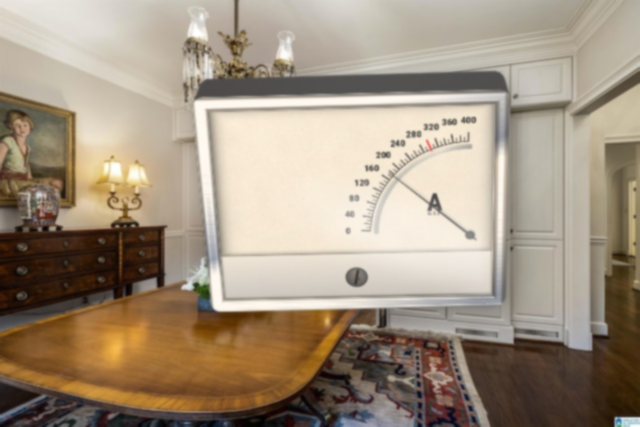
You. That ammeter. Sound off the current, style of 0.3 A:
180 A
